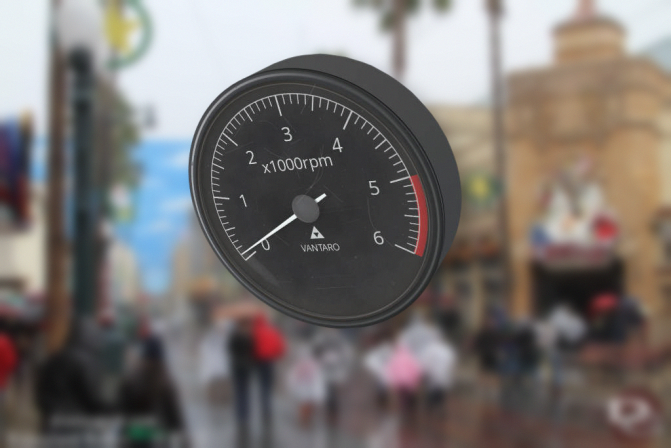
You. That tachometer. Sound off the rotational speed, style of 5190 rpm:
100 rpm
